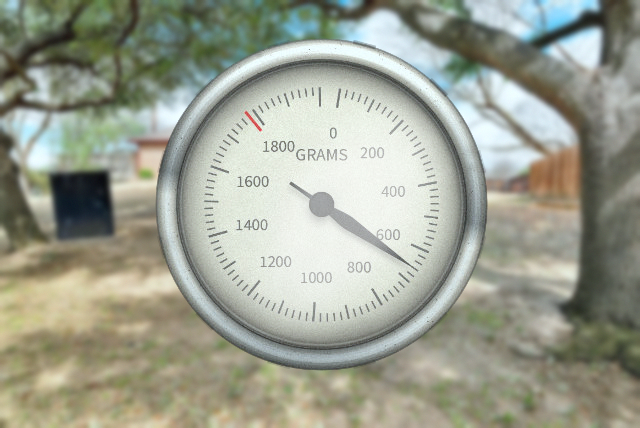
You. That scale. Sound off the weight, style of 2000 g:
660 g
